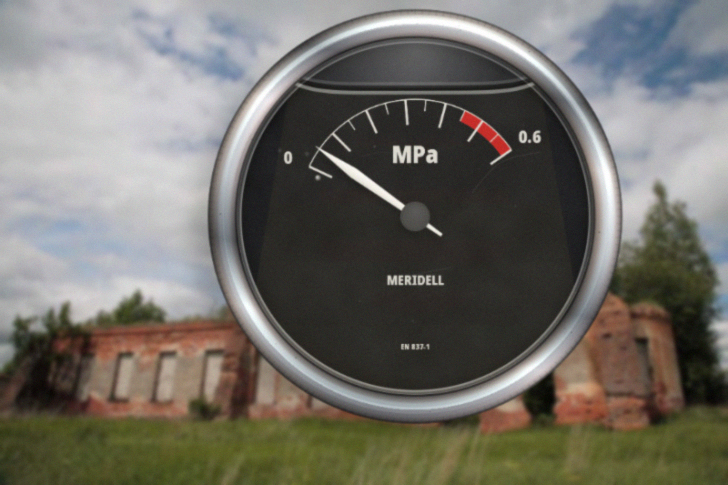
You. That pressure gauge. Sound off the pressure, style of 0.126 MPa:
0.05 MPa
